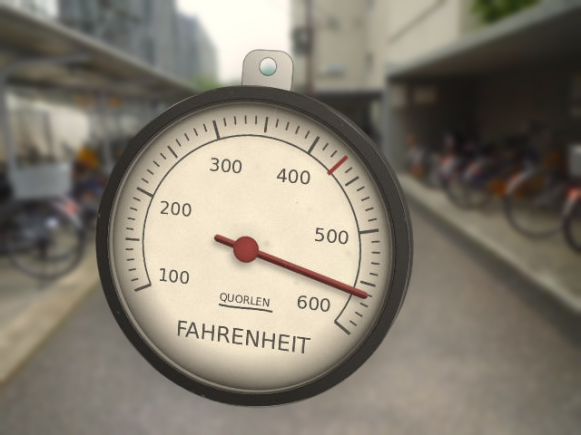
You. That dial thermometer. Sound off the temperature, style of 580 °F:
560 °F
